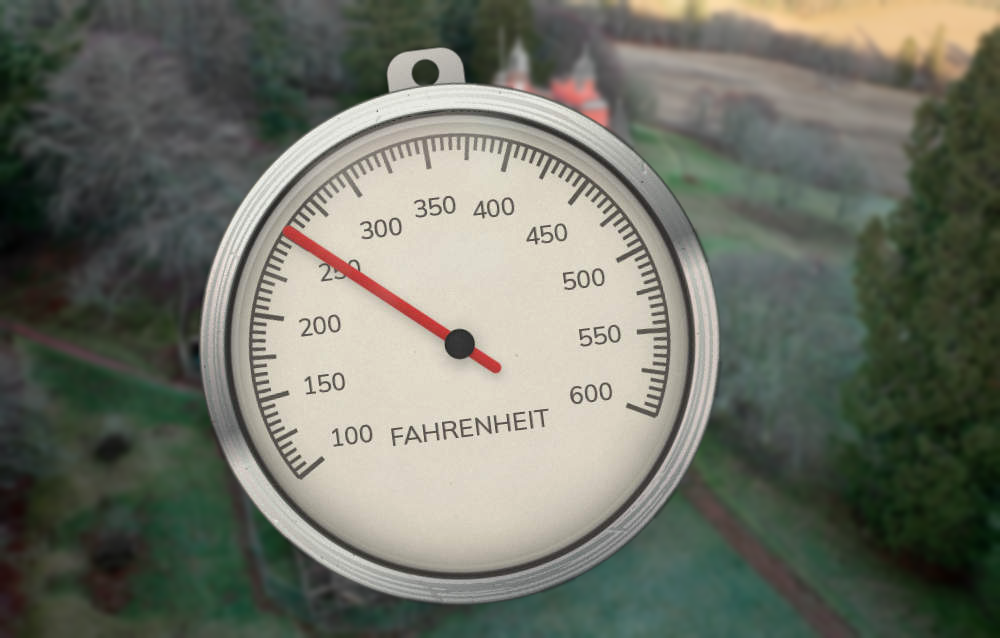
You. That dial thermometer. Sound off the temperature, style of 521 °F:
252.5 °F
